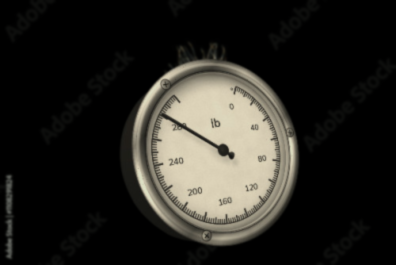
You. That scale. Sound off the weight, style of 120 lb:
280 lb
